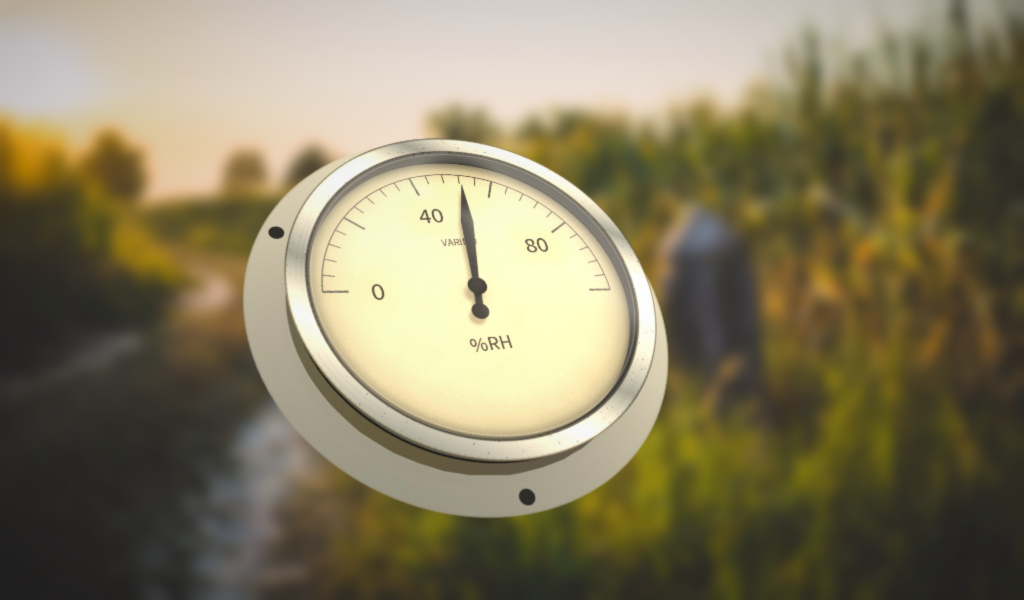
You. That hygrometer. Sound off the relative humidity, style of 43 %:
52 %
